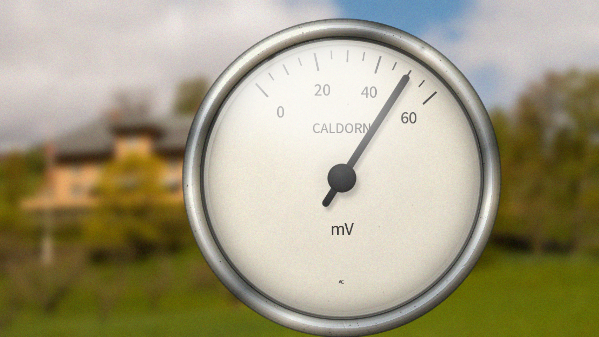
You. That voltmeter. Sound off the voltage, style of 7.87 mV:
50 mV
